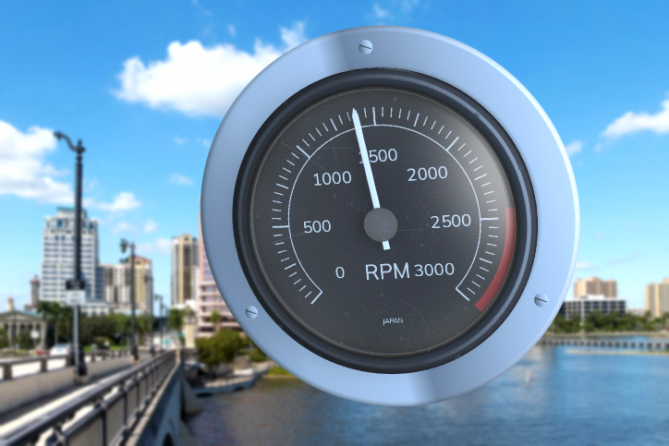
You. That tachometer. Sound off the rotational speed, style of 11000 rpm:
1400 rpm
